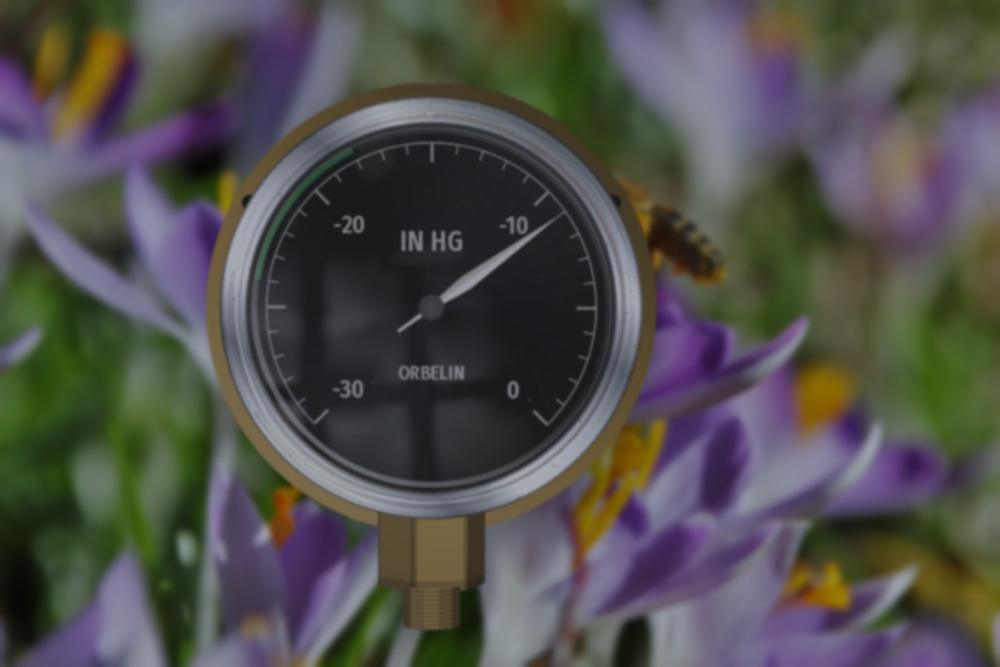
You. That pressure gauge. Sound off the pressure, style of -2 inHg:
-9 inHg
